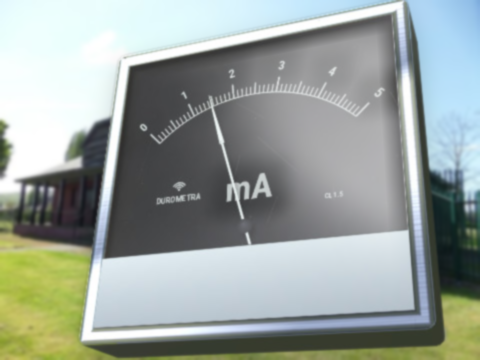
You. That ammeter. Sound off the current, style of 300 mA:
1.5 mA
